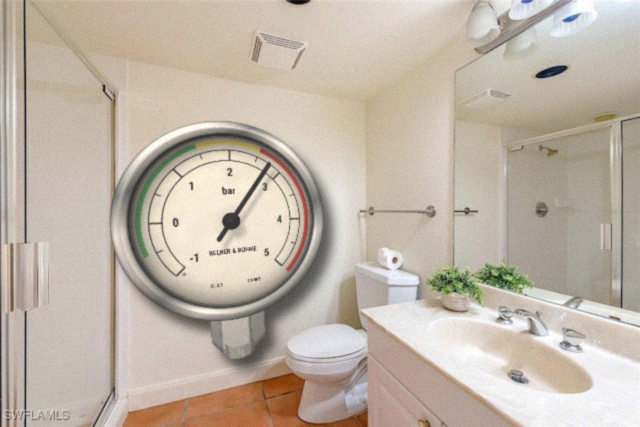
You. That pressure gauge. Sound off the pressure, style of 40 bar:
2.75 bar
